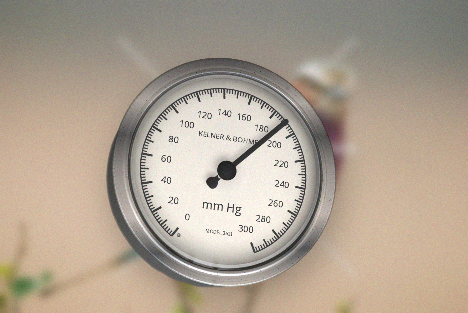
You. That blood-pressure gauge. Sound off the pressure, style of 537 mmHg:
190 mmHg
